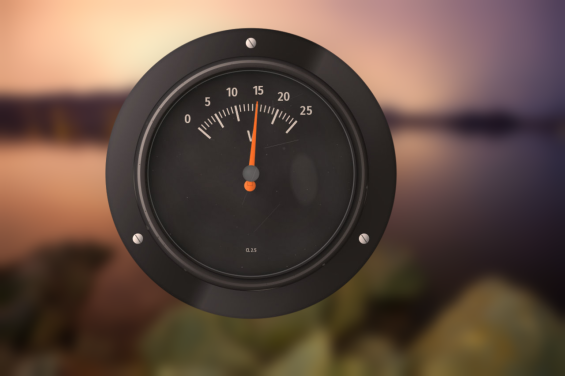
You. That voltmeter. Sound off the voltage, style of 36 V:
15 V
